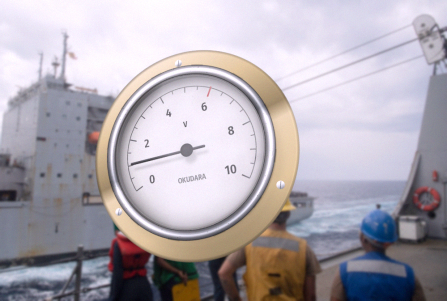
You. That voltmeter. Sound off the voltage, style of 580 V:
1 V
